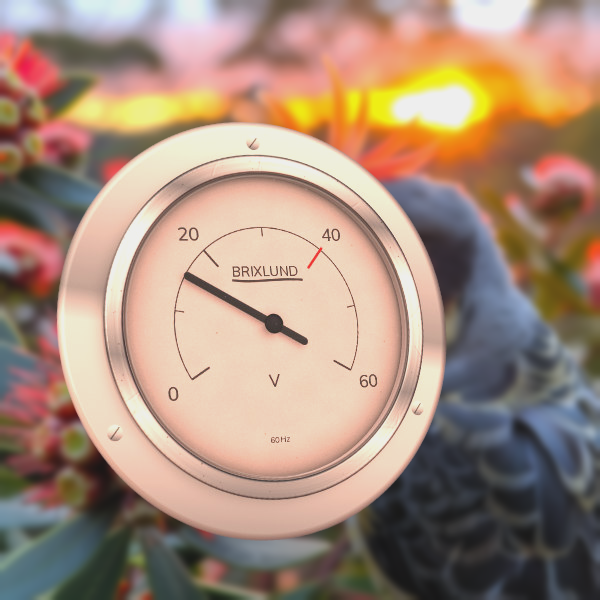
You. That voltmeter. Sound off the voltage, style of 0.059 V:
15 V
